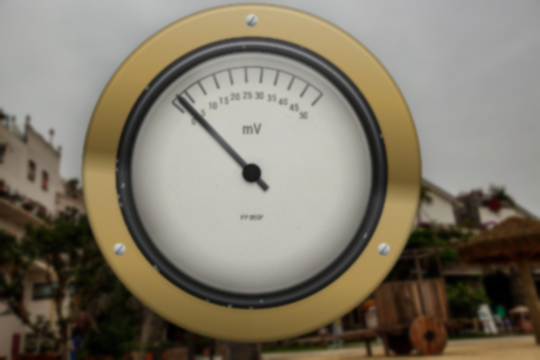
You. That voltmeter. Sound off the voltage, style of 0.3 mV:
2.5 mV
